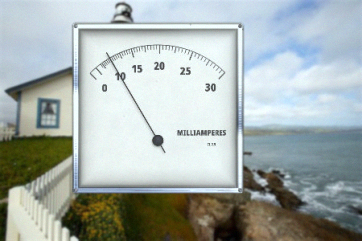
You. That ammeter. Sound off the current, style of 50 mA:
10 mA
